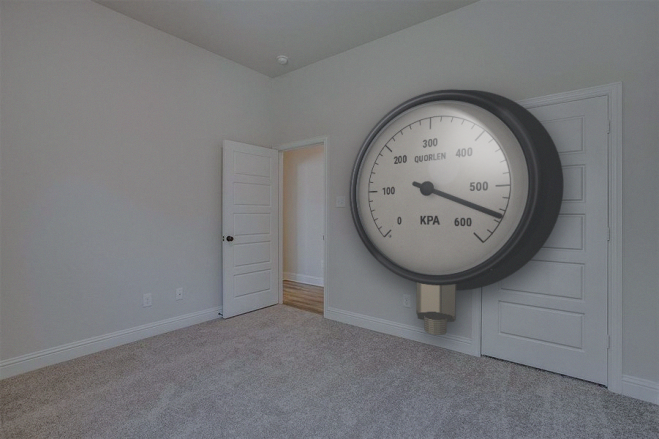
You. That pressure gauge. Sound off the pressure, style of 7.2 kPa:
550 kPa
